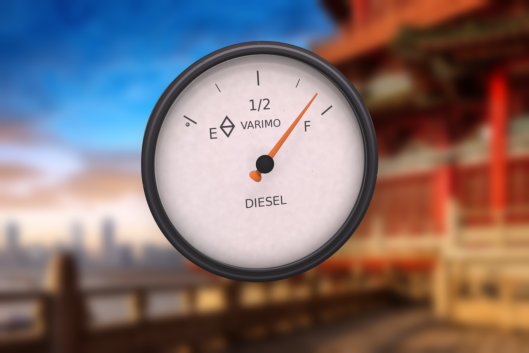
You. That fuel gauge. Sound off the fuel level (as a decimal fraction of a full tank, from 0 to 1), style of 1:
0.875
